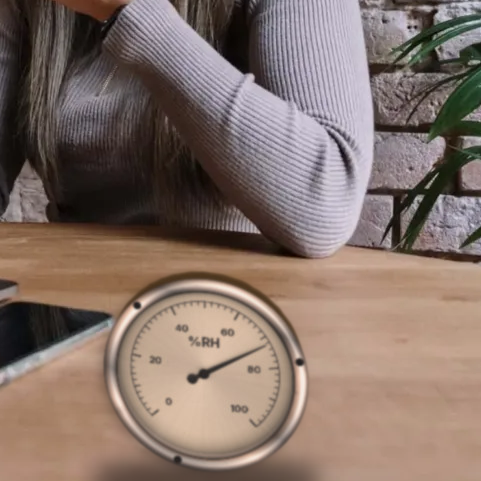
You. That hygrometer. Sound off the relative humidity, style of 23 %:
72 %
